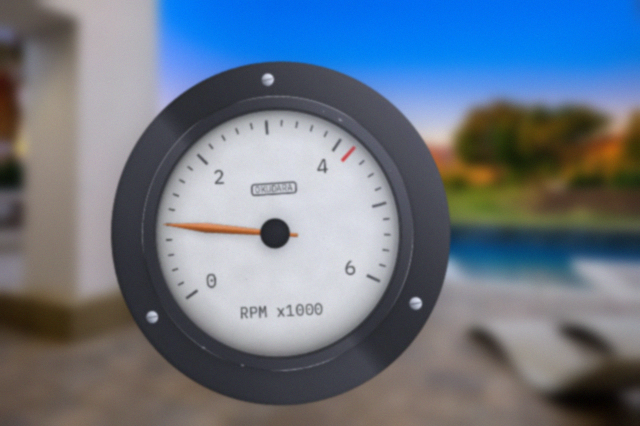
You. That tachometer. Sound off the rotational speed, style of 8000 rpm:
1000 rpm
